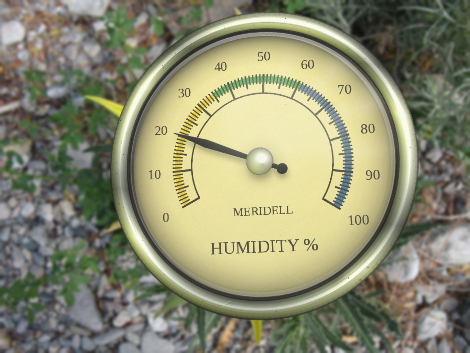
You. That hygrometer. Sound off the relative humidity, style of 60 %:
20 %
